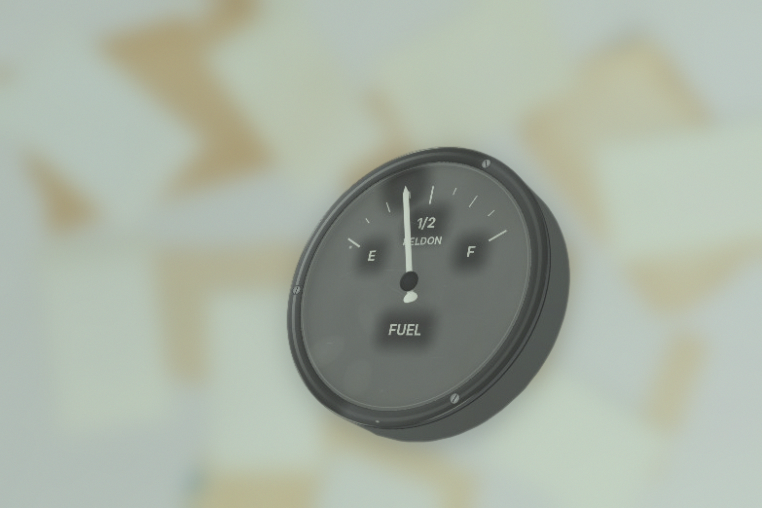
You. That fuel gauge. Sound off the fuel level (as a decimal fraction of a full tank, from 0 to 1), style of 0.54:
0.375
